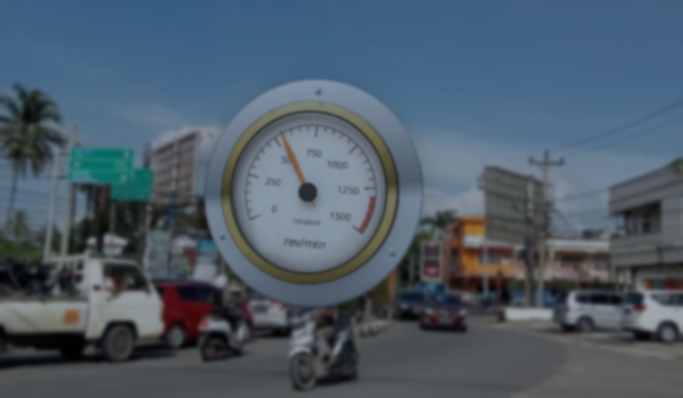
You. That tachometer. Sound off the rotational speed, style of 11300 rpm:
550 rpm
